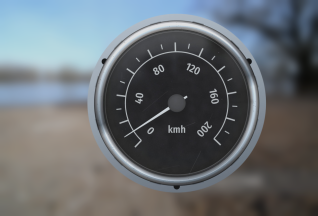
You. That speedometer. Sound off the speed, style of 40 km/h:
10 km/h
